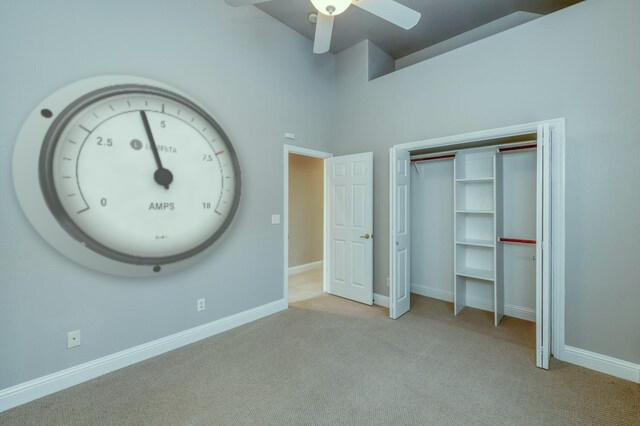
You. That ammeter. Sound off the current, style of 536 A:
4.25 A
